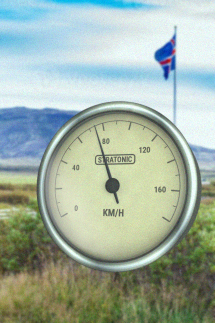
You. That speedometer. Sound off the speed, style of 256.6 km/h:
75 km/h
